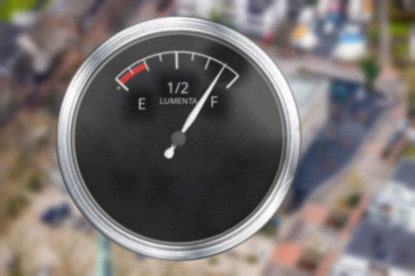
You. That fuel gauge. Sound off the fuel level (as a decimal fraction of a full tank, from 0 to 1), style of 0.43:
0.875
